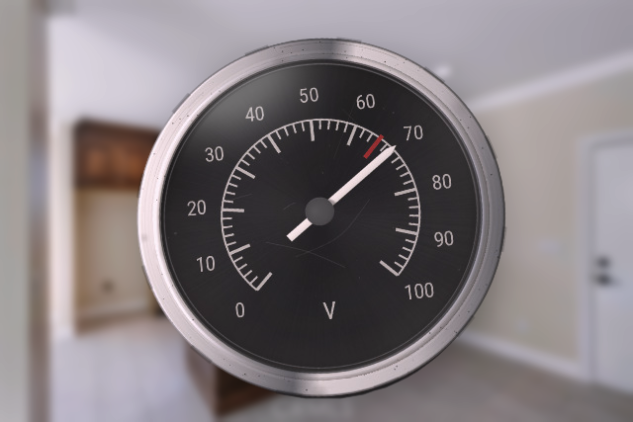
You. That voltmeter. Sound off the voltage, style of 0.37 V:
70 V
